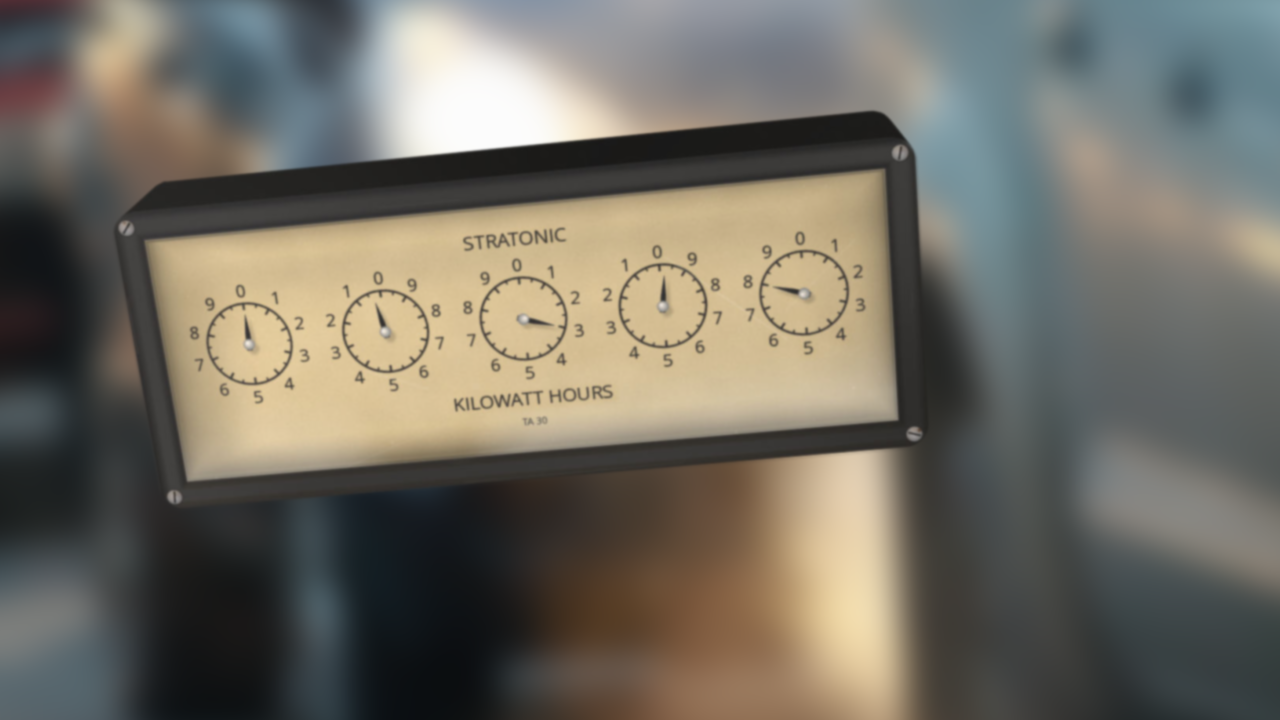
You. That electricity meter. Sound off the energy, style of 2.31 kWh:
298 kWh
